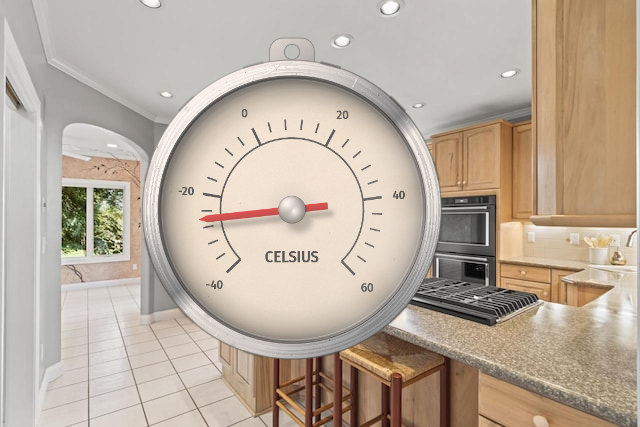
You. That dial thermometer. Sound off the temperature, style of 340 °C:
-26 °C
